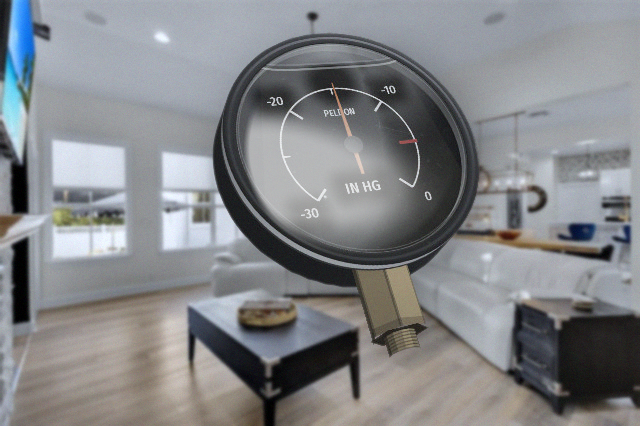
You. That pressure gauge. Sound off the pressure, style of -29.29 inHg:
-15 inHg
